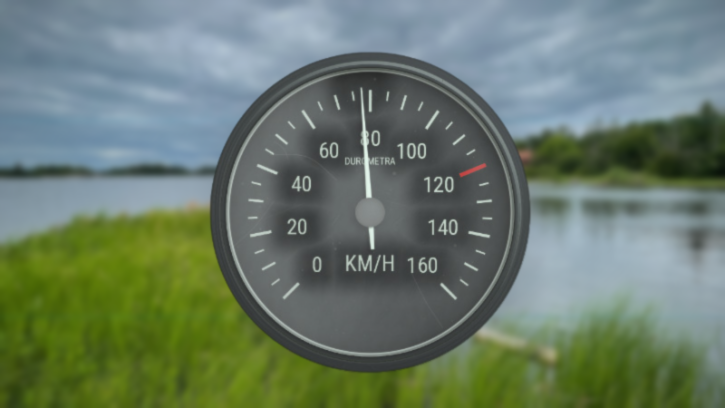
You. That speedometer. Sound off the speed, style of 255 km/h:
77.5 km/h
